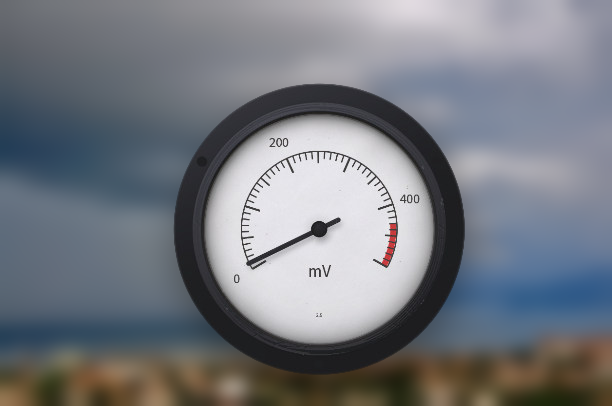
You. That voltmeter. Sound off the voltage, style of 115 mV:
10 mV
